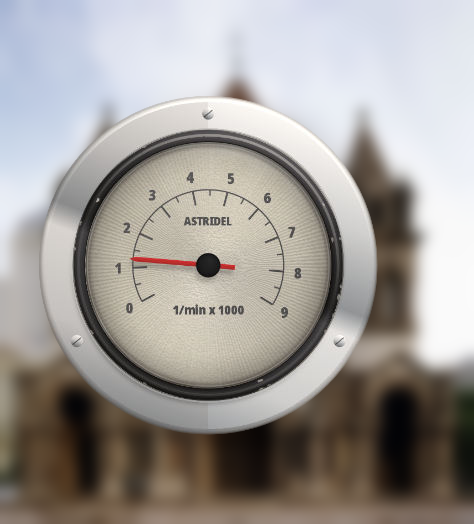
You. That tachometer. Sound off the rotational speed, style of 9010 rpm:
1250 rpm
